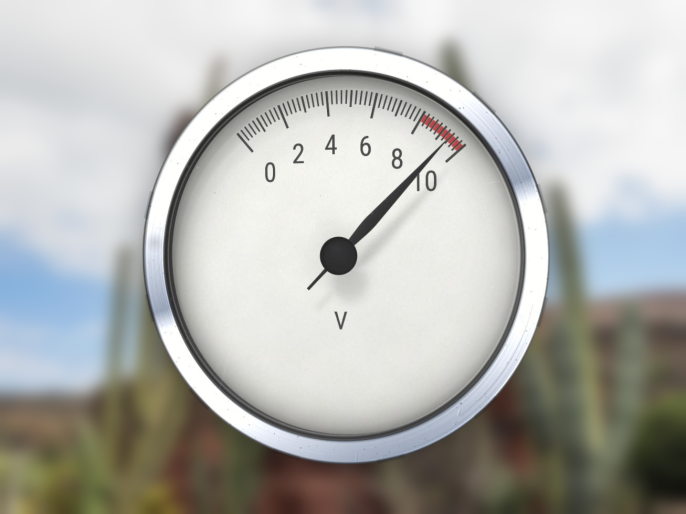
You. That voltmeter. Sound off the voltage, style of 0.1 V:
9.4 V
